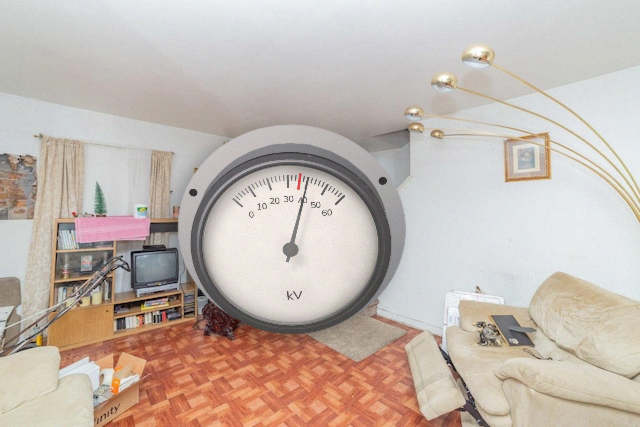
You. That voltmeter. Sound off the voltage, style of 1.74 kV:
40 kV
